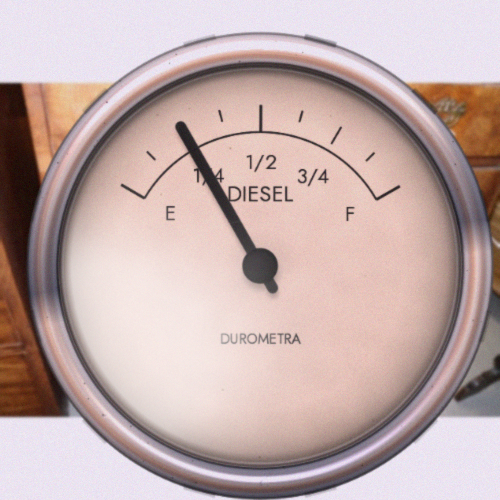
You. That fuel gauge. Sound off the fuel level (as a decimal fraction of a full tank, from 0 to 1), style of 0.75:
0.25
